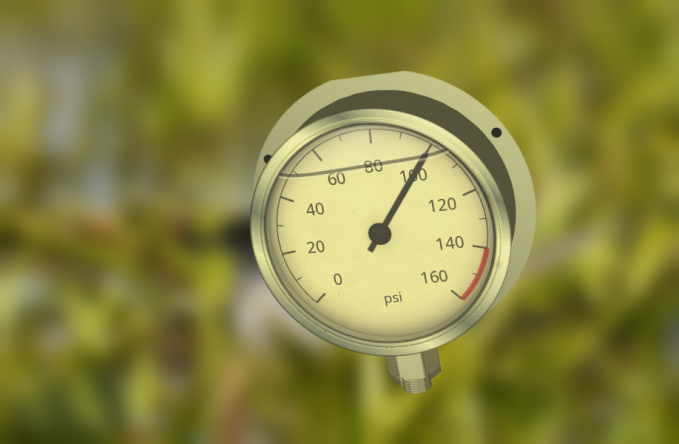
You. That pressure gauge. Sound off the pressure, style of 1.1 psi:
100 psi
